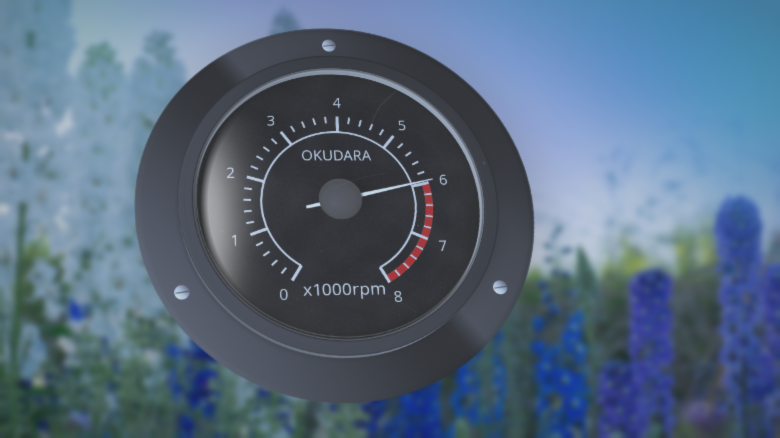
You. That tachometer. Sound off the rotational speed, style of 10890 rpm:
6000 rpm
